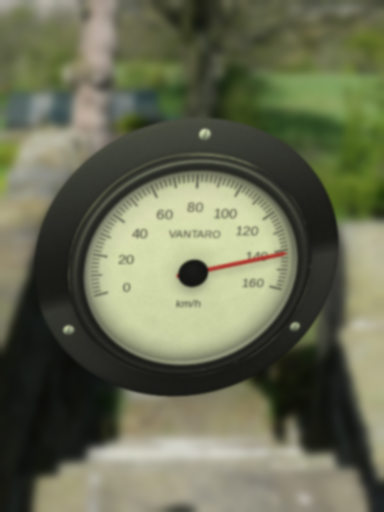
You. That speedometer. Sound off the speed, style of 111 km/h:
140 km/h
